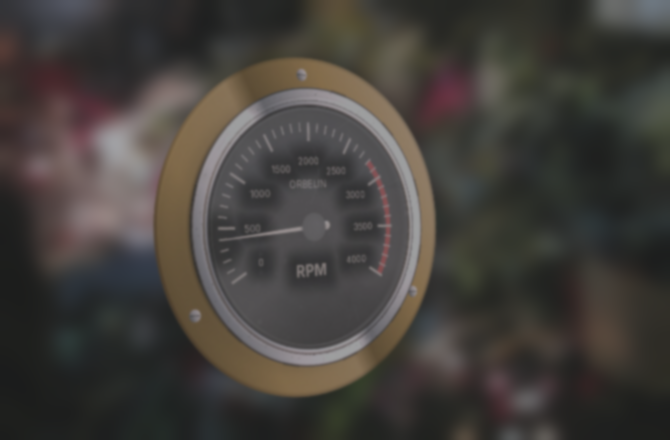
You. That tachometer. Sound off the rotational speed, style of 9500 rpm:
400 rpm
